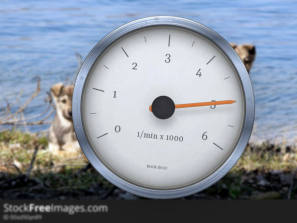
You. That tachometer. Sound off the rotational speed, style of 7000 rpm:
5000 rpm
